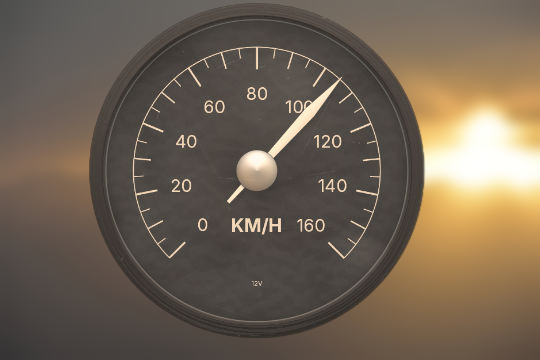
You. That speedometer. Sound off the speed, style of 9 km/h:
105 km/h
